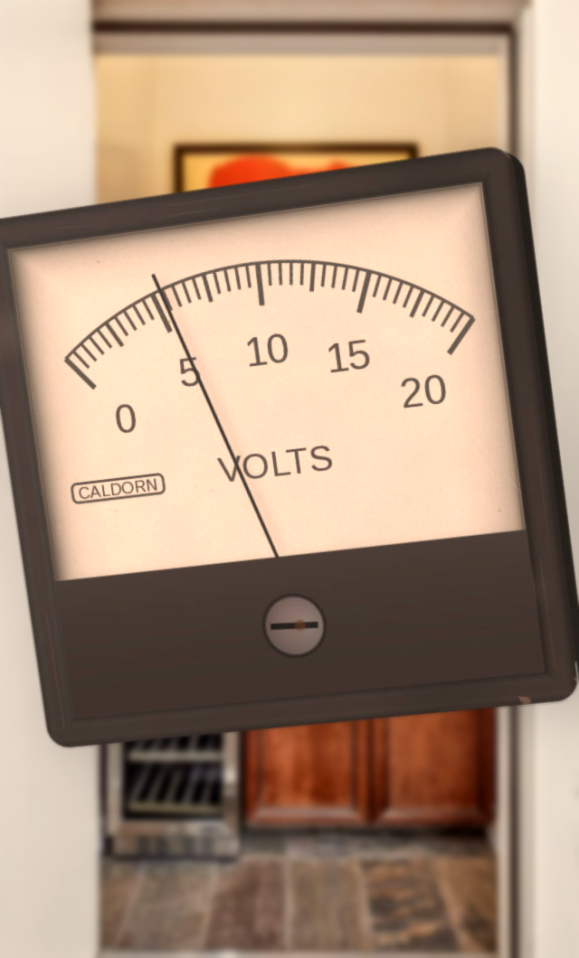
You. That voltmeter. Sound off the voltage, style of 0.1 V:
5.5 V
